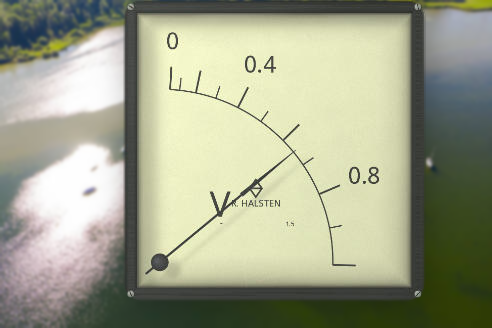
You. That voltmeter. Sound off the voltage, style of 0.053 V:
0.65 V
